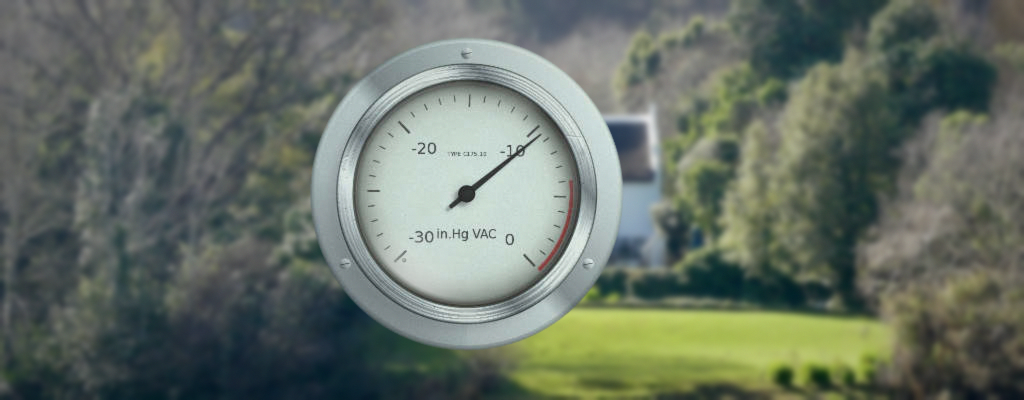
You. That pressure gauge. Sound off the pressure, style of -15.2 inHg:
-9.5 inHg
